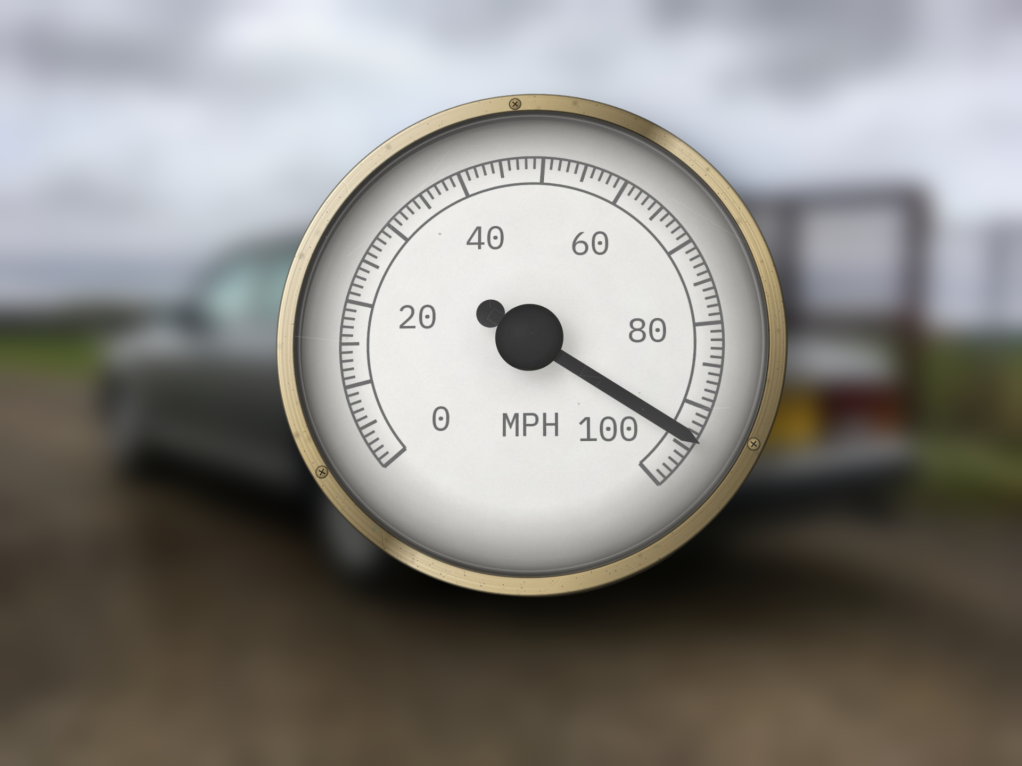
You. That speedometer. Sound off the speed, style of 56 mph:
94 mph
